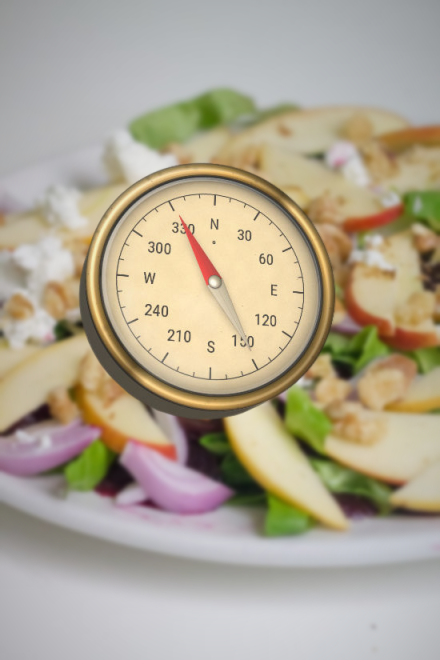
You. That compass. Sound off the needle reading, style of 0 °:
330 °
